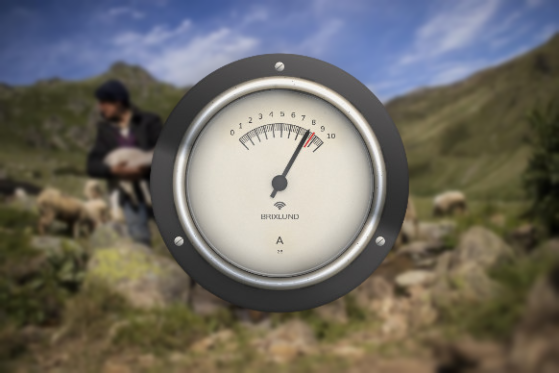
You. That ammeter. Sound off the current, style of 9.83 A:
8 A
